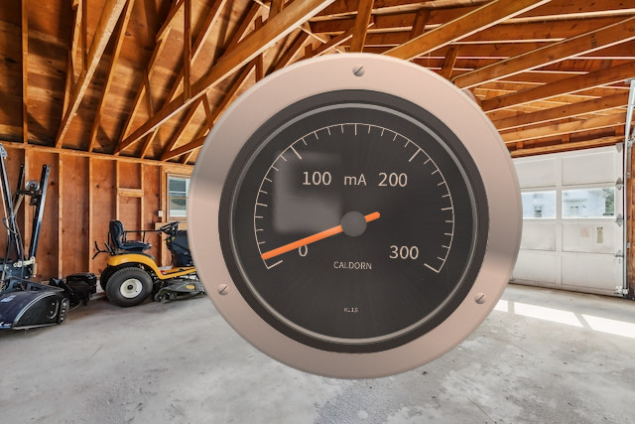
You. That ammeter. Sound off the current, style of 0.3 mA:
10 mA
